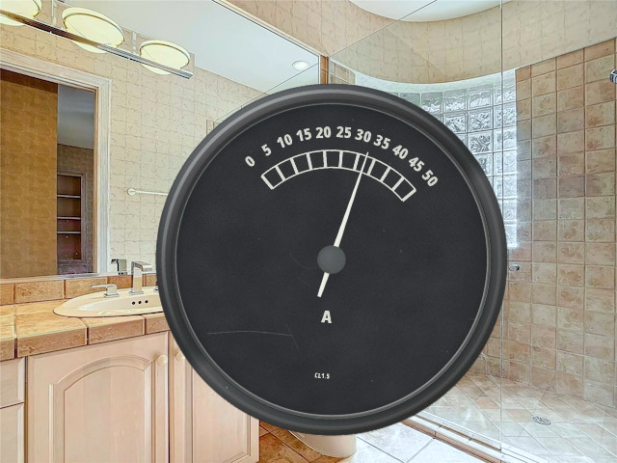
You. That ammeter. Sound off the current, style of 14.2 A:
32.5 A
